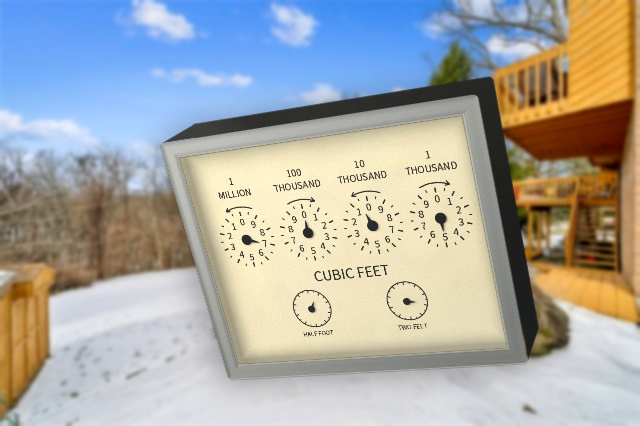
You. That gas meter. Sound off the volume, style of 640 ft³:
700500 ft³
